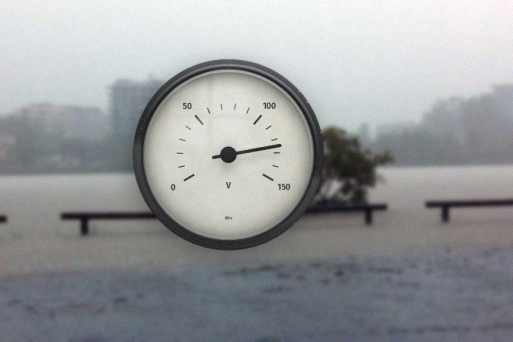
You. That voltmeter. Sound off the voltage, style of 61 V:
125 V
